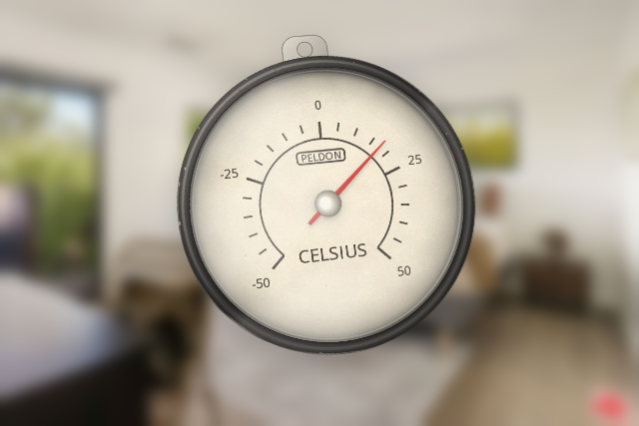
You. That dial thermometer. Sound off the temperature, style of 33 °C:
17.5 °C
